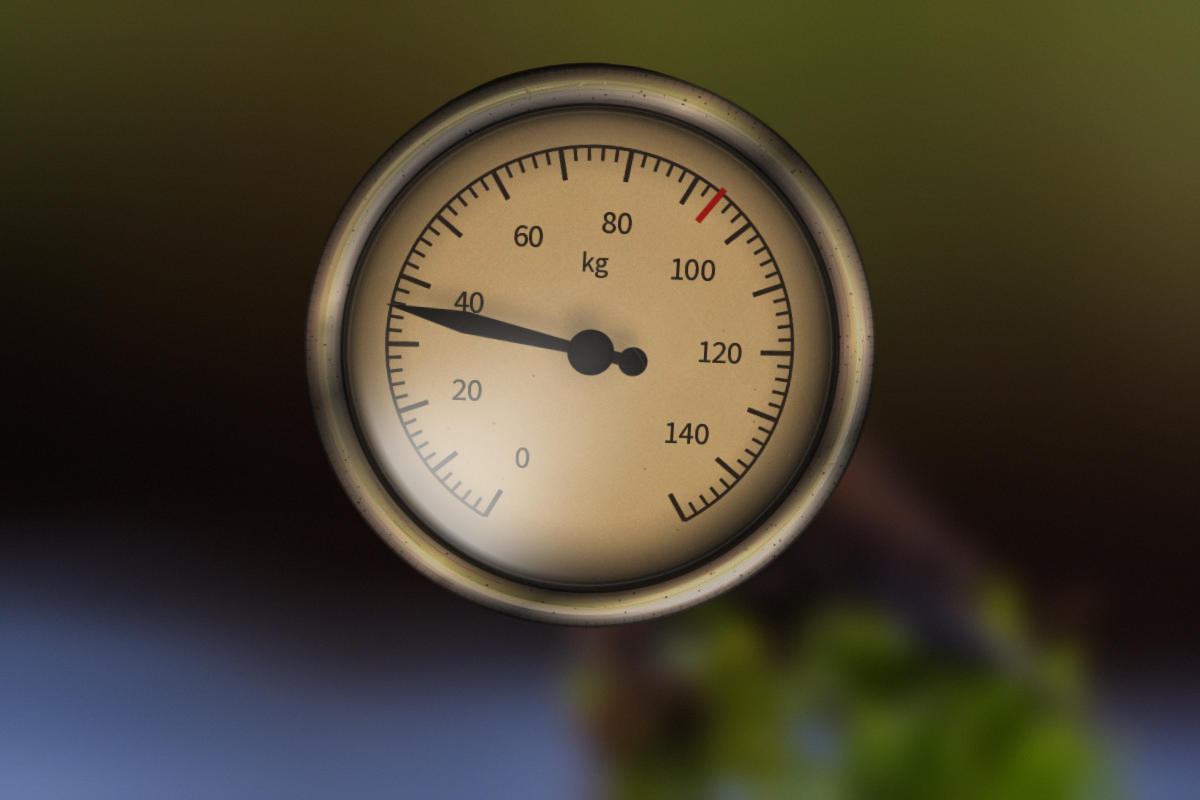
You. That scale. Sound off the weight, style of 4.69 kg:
36 kg
